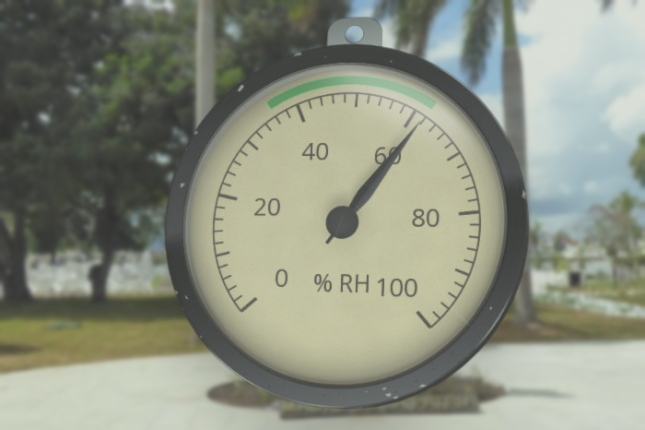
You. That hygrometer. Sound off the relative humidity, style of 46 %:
62 %
